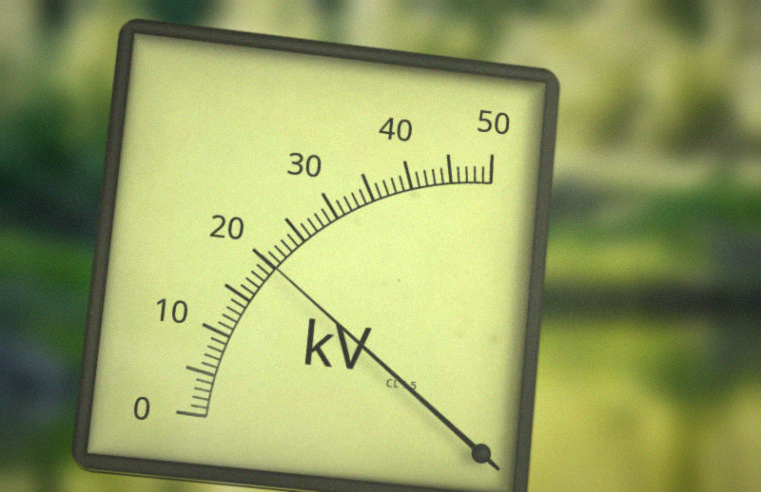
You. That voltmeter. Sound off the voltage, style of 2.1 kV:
20 kV
